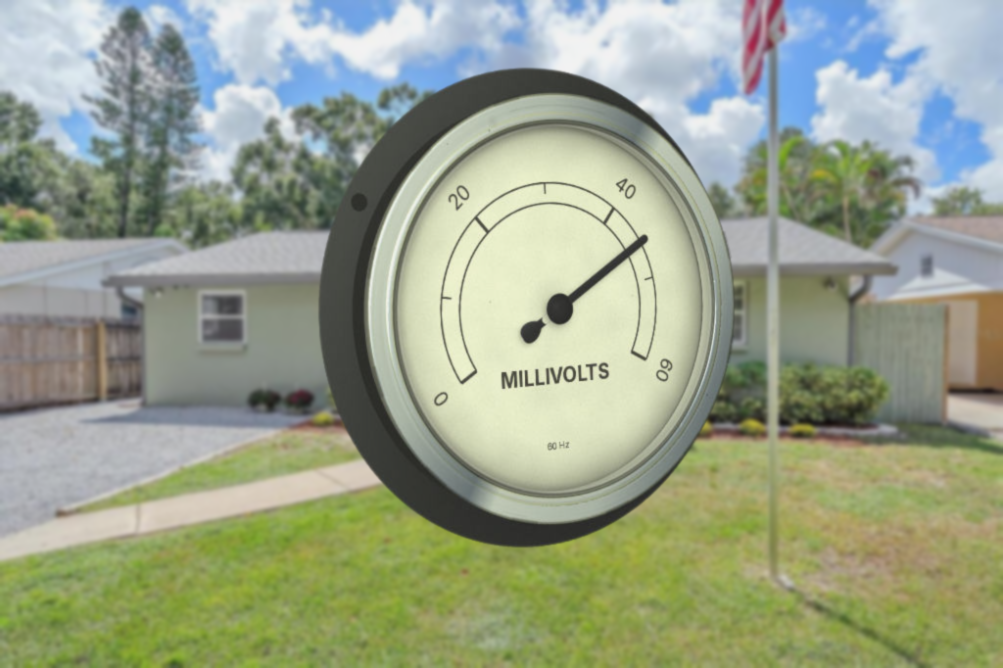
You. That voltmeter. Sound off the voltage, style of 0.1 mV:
45 mV
